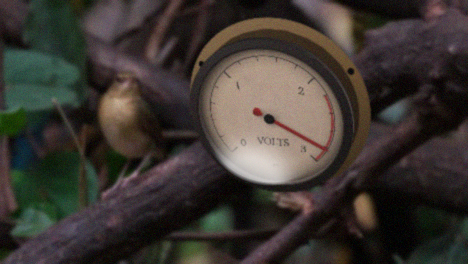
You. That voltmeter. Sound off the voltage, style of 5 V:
2.8 V
